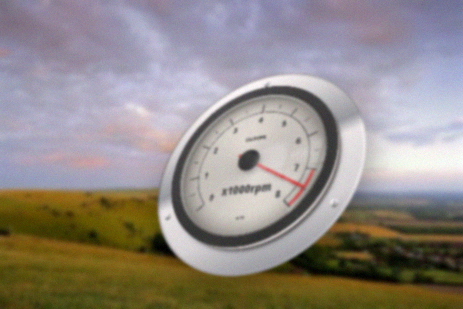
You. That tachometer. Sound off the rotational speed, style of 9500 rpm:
7500 rpm
